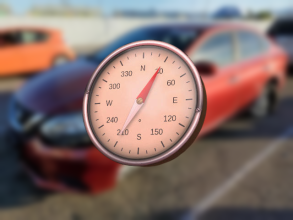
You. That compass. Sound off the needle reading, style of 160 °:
30 °
